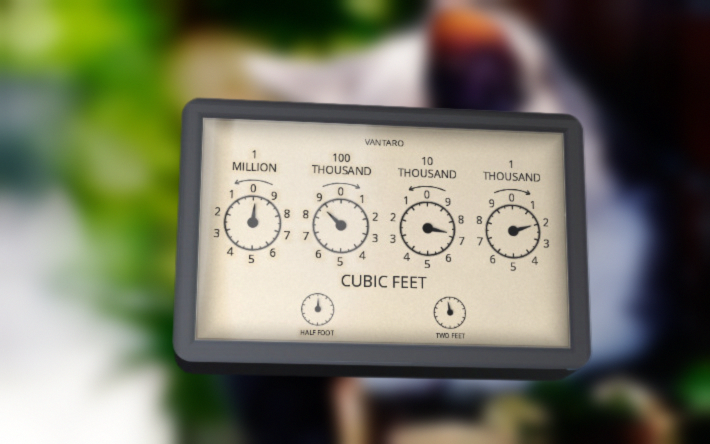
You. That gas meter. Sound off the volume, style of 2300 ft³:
987200 ft³
